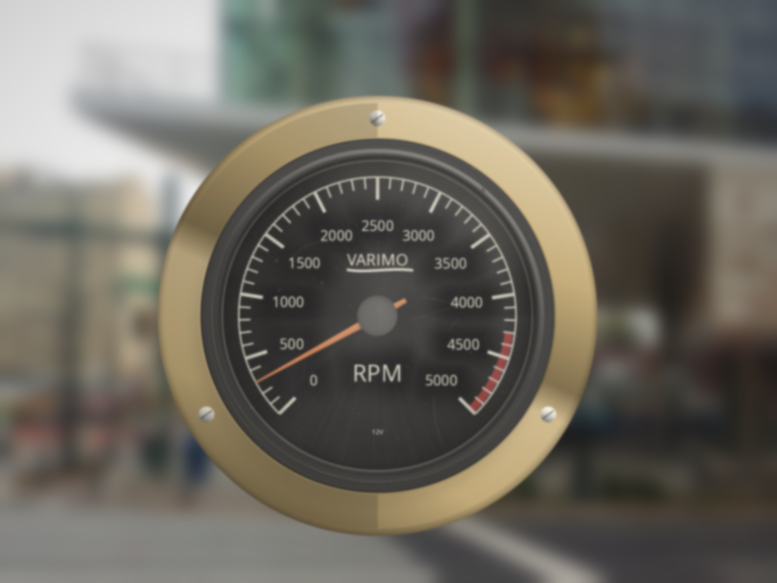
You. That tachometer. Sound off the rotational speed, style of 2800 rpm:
300 rpm
